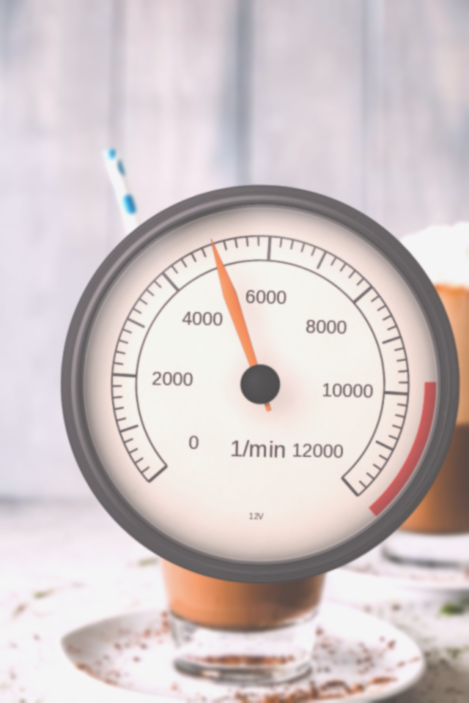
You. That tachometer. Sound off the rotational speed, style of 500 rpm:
5000 rpm
